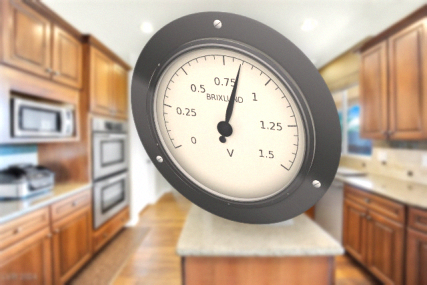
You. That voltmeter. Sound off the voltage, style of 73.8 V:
0.85 V
